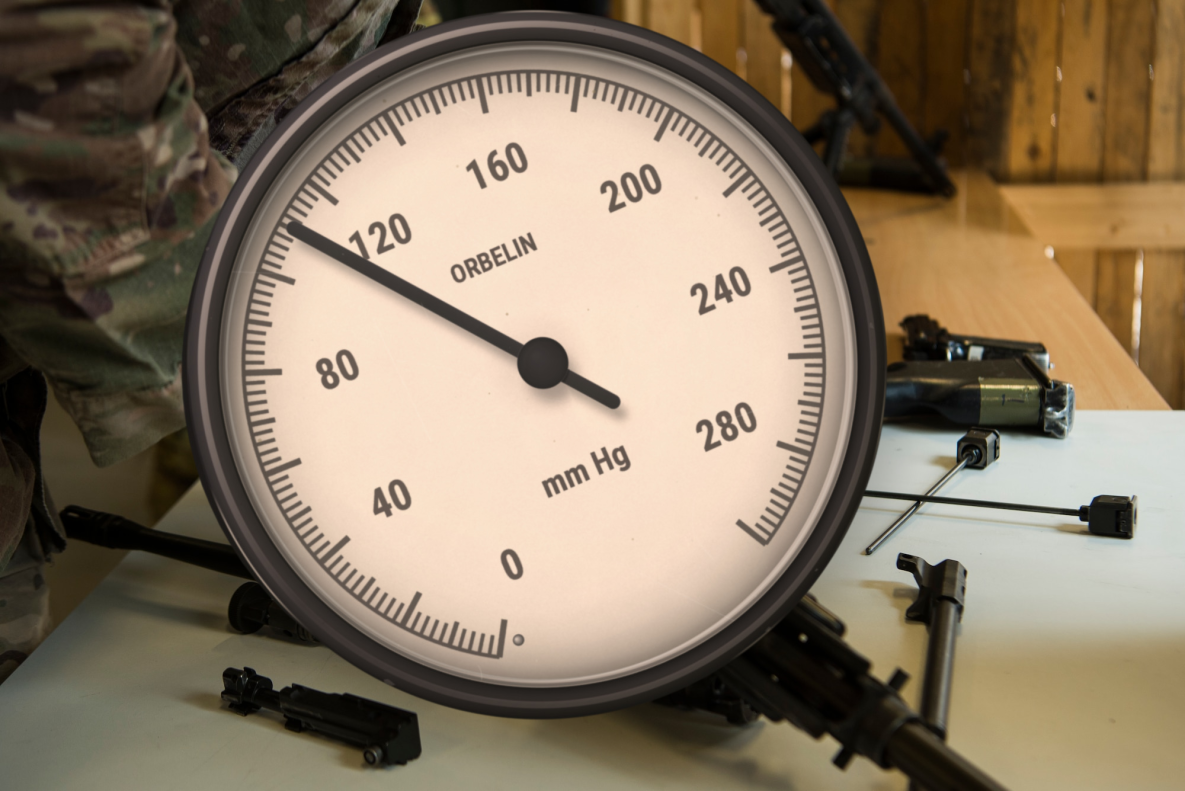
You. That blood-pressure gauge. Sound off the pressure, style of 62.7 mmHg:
110 mmHg
